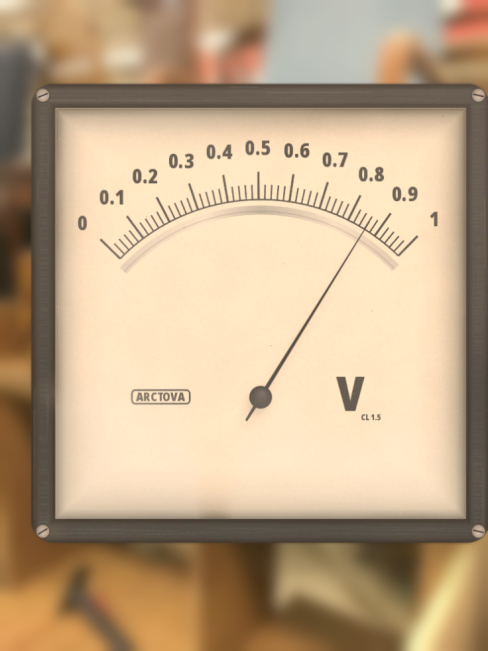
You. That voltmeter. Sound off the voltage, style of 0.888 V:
0.86 V
